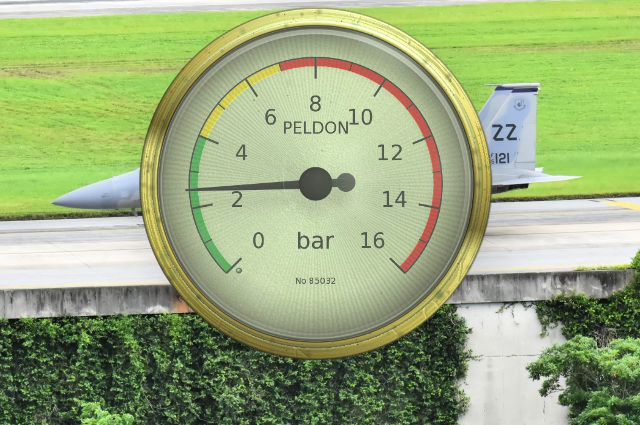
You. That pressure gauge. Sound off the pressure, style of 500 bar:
2.5 bar
